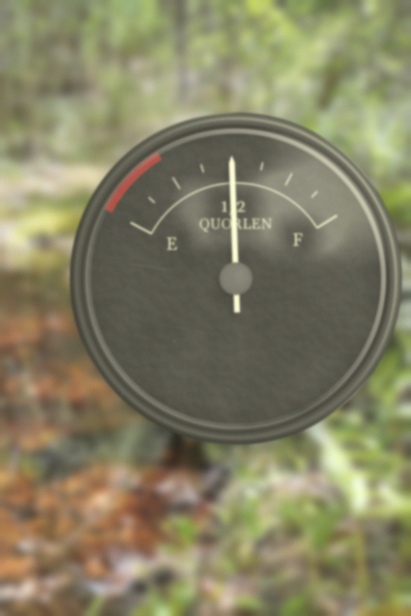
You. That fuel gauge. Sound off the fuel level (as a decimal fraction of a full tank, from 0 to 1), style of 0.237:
0.5
